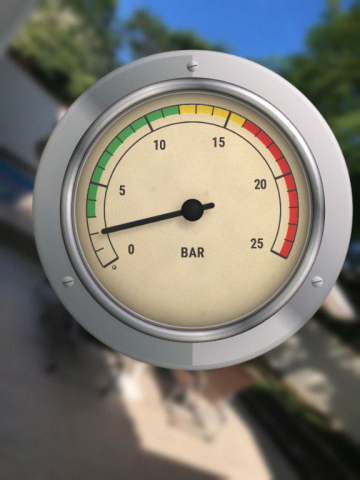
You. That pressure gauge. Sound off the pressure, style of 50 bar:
2 bar
